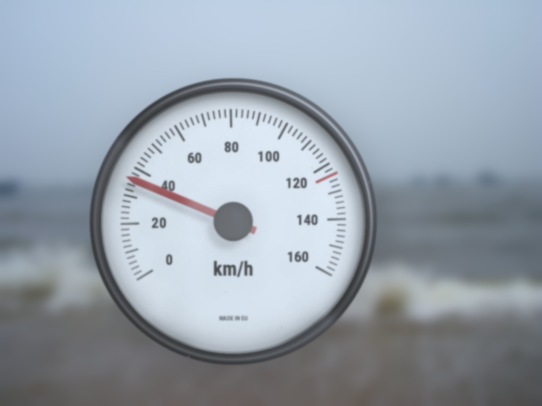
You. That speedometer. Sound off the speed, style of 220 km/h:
36 km/h
